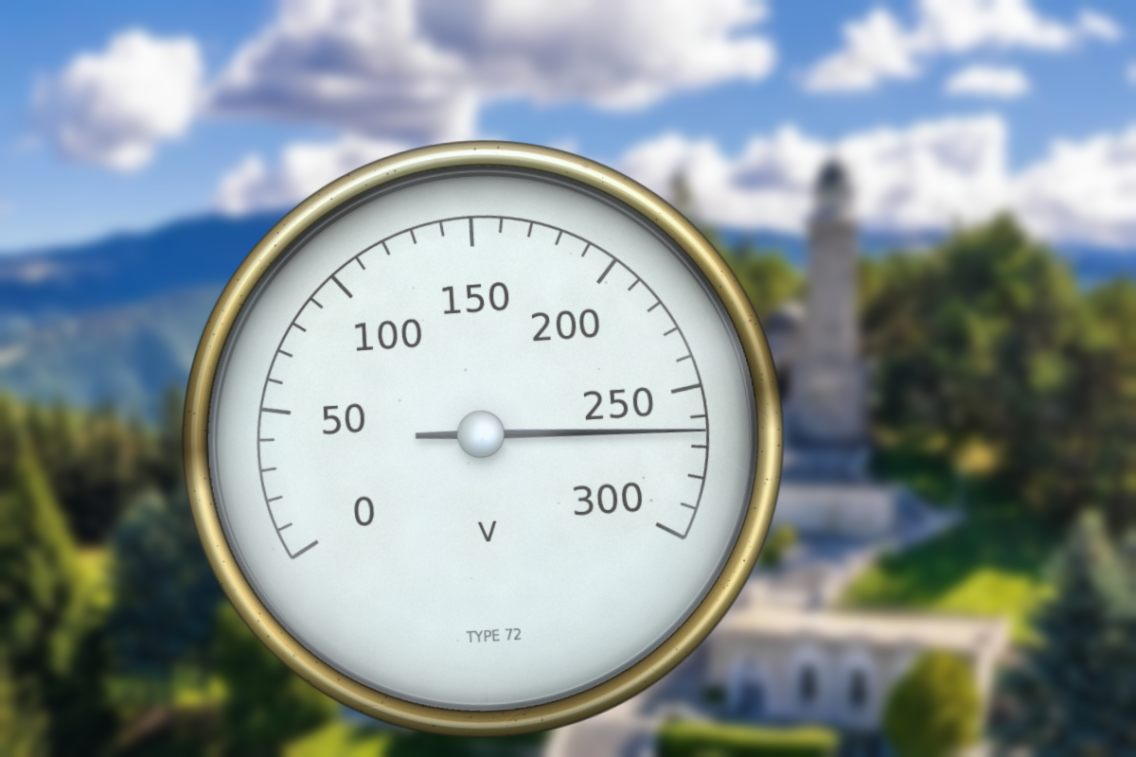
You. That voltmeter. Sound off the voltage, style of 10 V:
265 V
